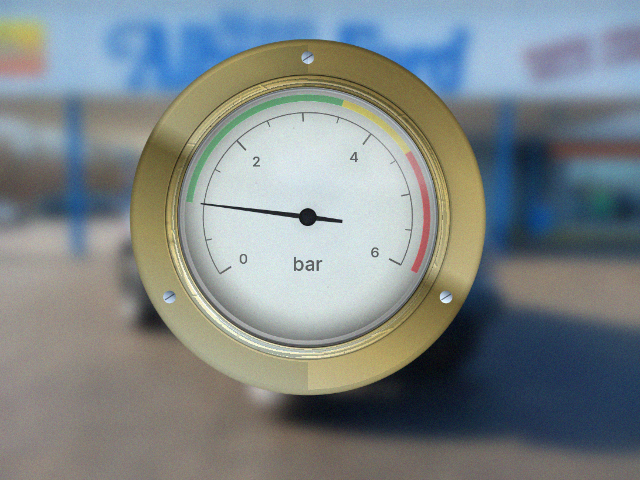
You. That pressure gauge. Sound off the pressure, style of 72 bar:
1 bar
